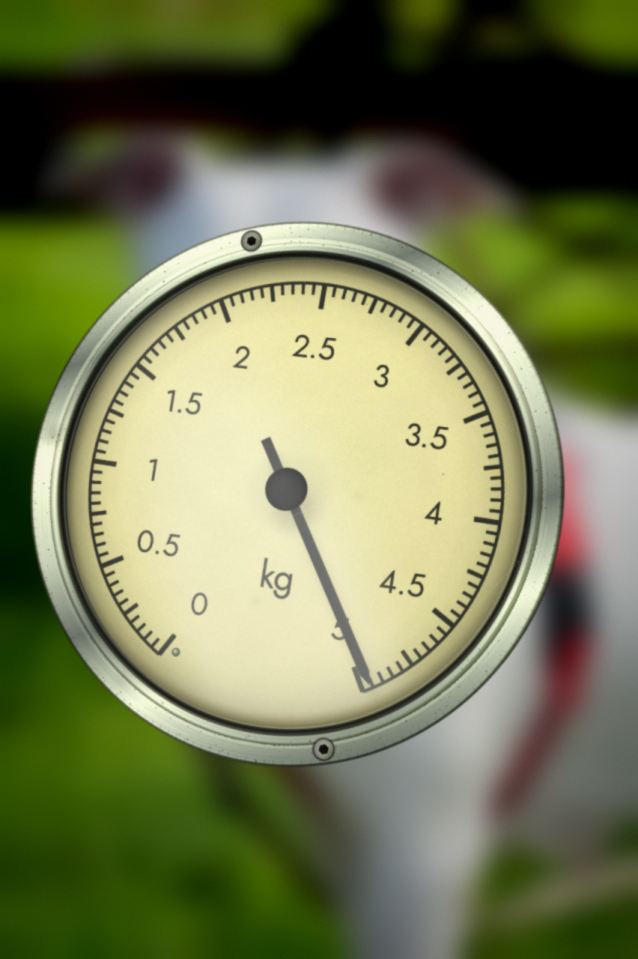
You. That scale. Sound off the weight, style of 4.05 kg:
4.95 kg
